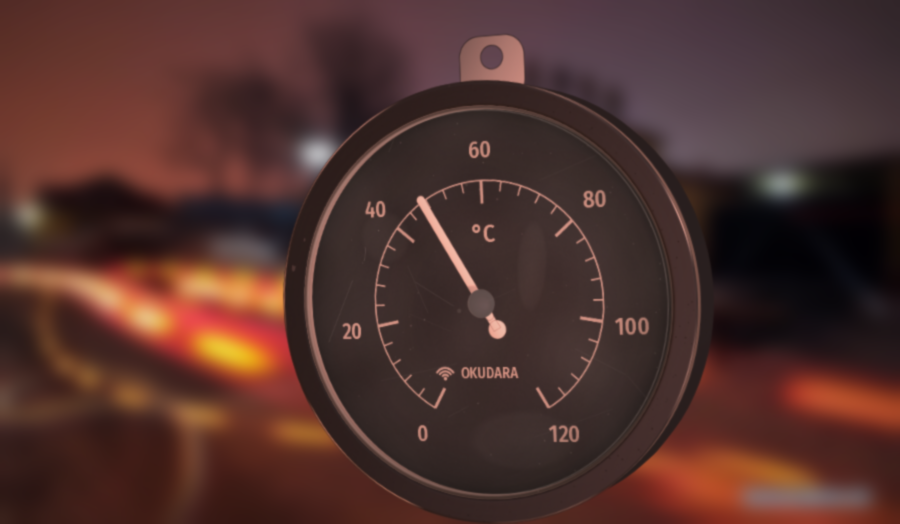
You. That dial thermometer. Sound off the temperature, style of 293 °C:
48 °C
